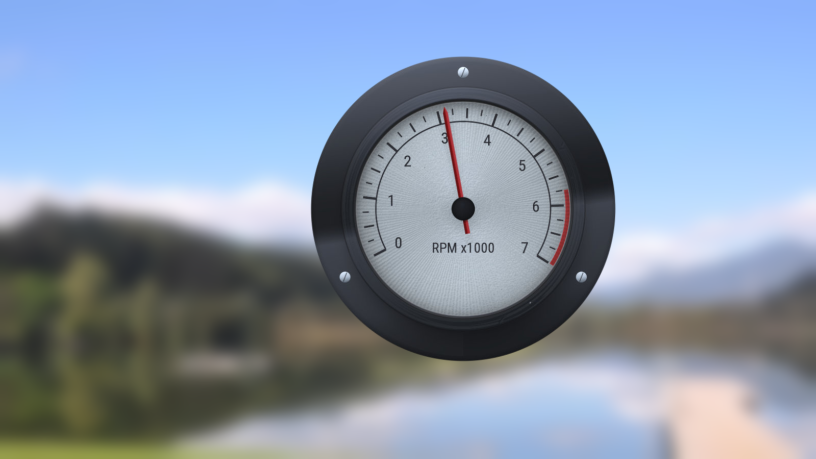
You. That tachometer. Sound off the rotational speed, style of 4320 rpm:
3125 rpm
